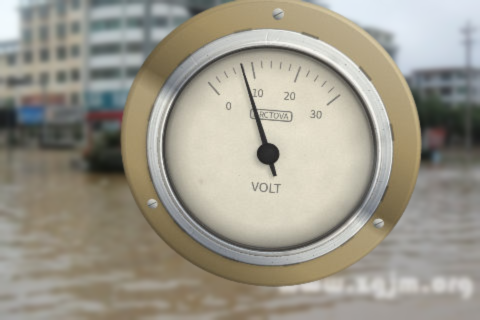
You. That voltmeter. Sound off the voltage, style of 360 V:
8 V
